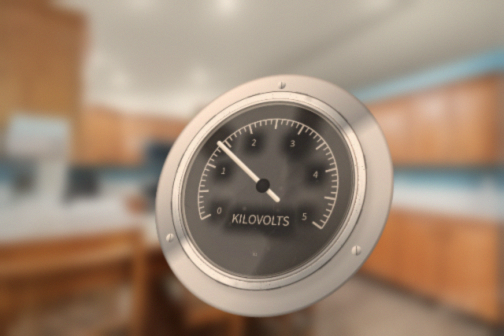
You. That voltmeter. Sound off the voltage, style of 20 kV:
1.4 kV
